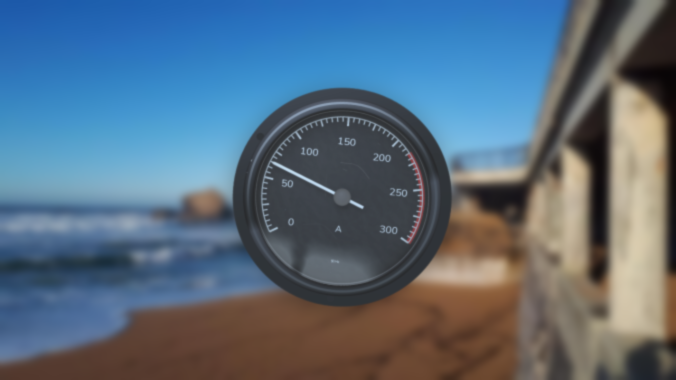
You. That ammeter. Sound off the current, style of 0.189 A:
65 A
